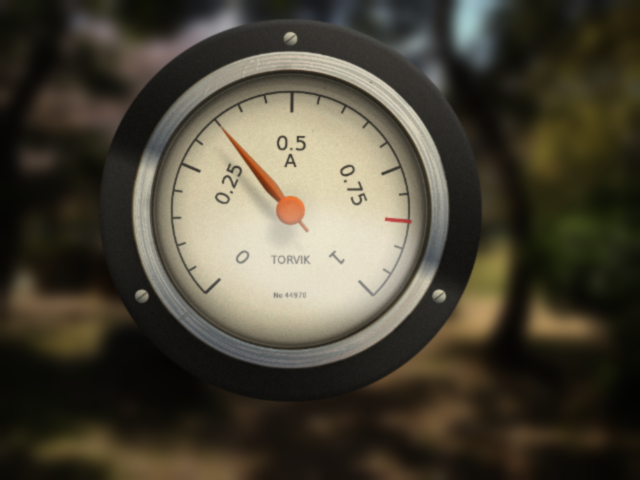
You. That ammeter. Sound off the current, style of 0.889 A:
0.35 A
